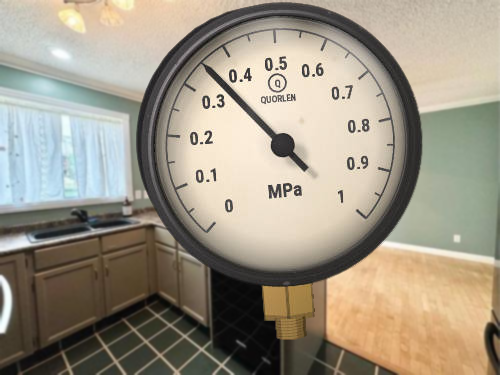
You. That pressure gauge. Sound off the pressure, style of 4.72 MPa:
0.35 MPa
